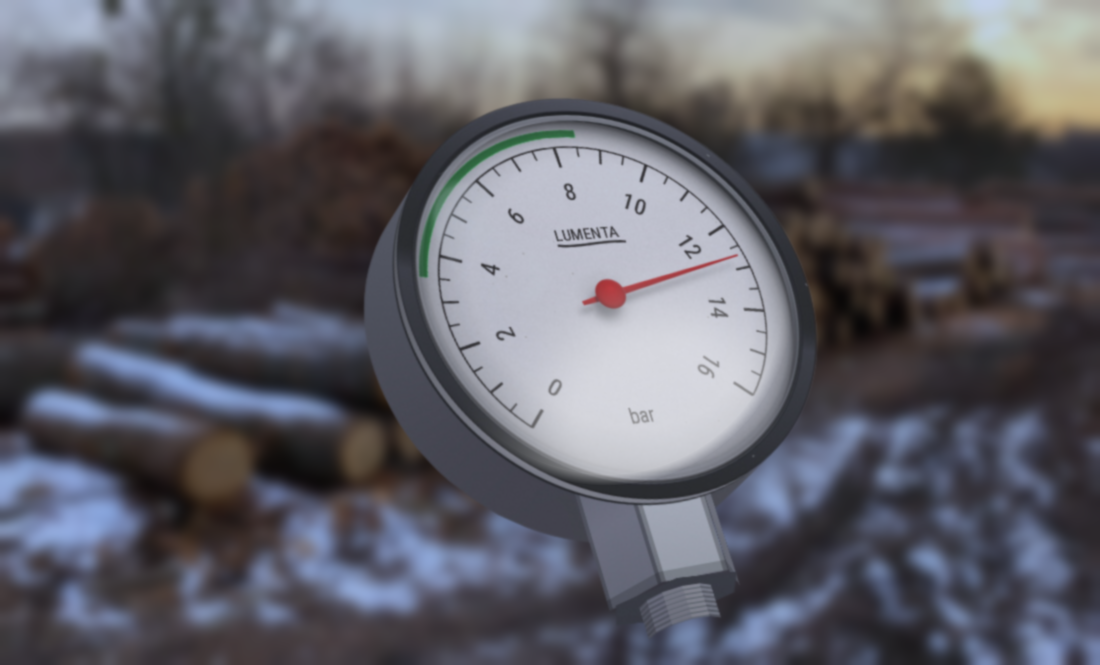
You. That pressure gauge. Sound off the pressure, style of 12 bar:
12.75 bar
